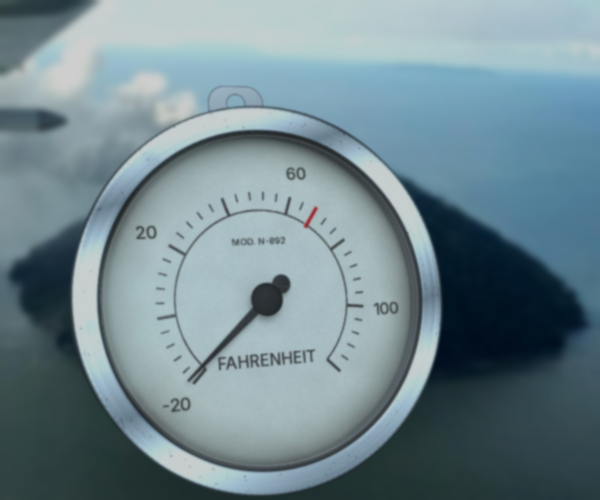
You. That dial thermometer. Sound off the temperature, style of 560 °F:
-18 °F
